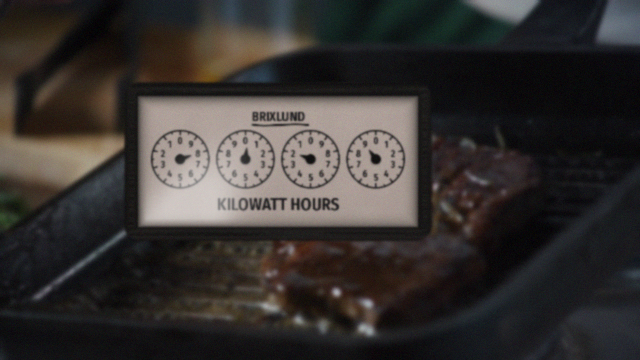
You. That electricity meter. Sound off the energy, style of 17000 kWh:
8019 kWh
